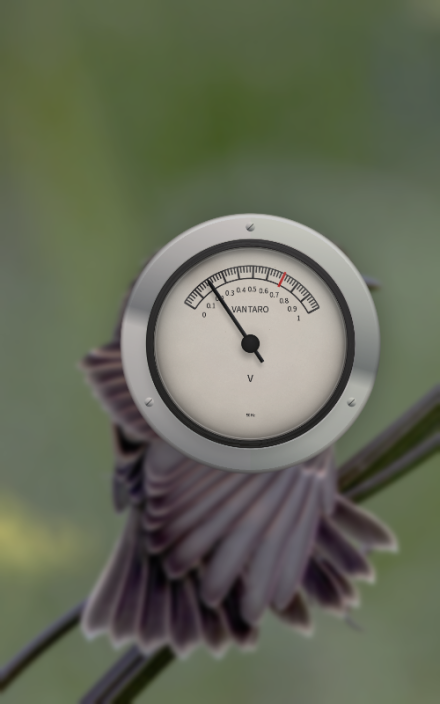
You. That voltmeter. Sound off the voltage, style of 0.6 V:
0.2 V
